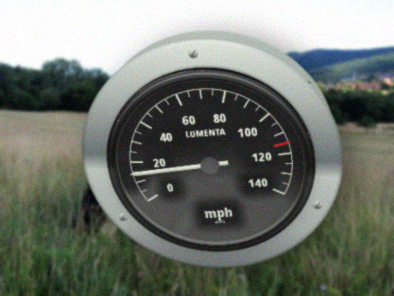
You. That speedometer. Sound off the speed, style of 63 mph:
15 mph
